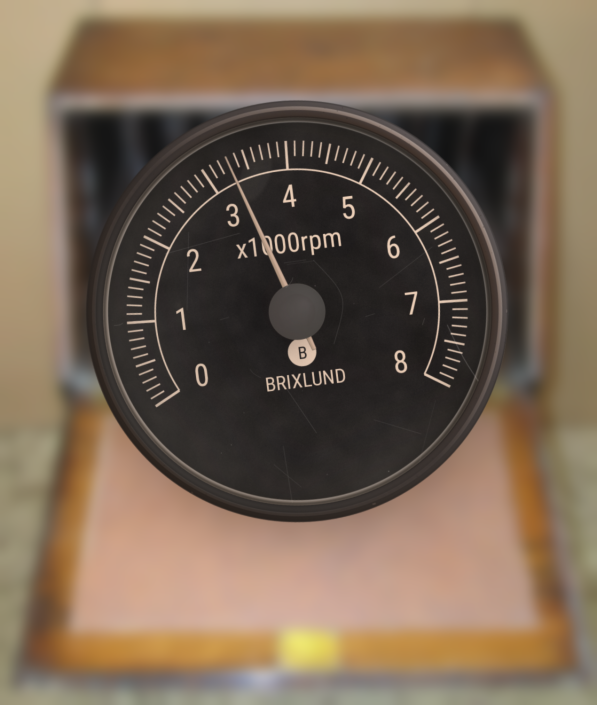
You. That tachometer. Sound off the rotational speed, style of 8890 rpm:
3300 rpm
